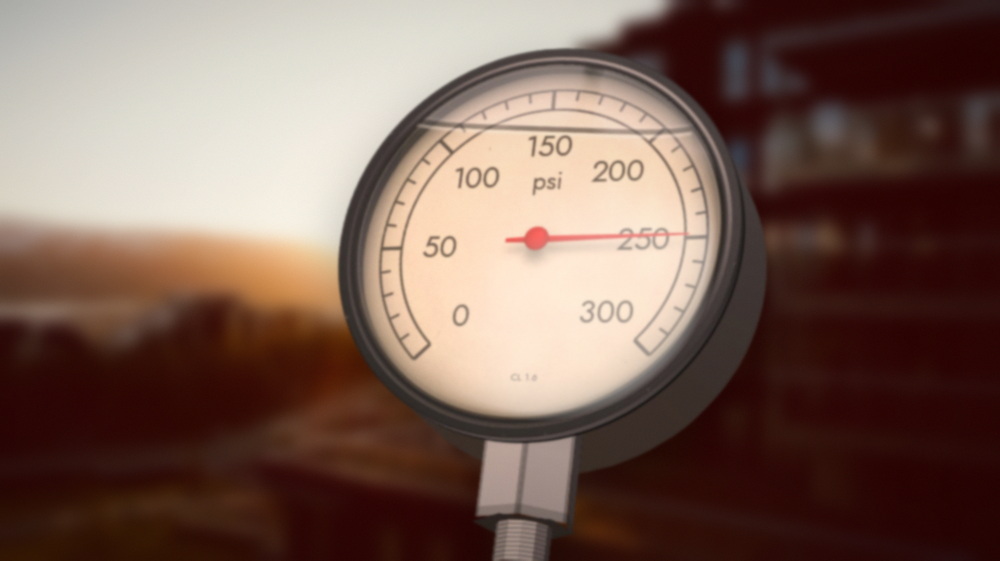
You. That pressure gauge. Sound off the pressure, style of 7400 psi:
250 psi
